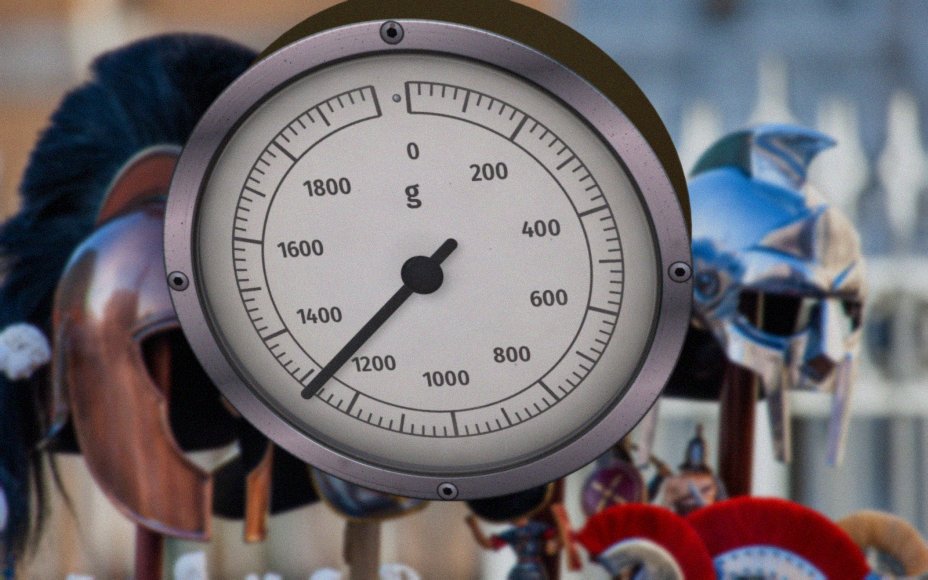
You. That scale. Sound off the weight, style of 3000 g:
1280 g
